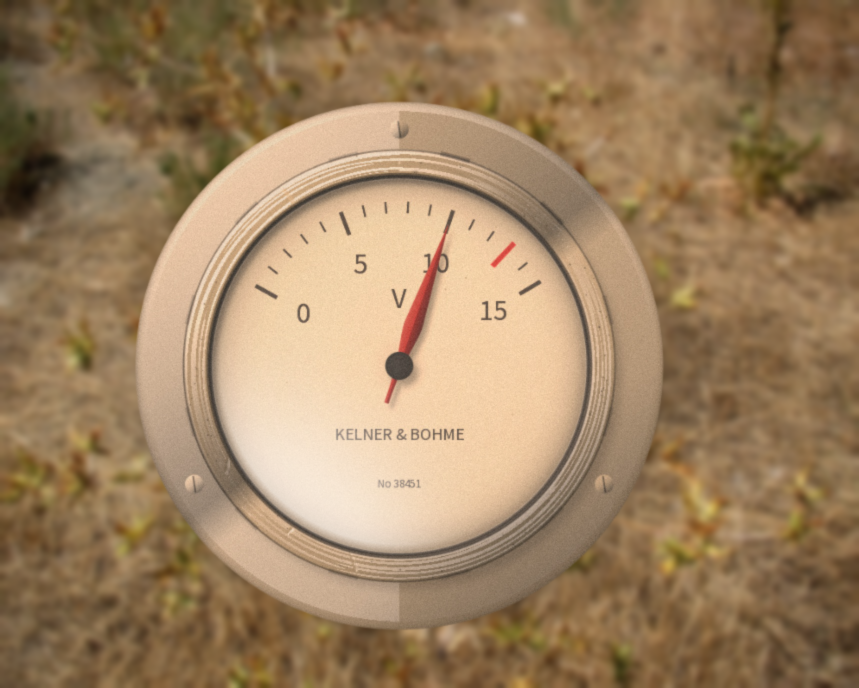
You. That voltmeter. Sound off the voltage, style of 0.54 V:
10 V
